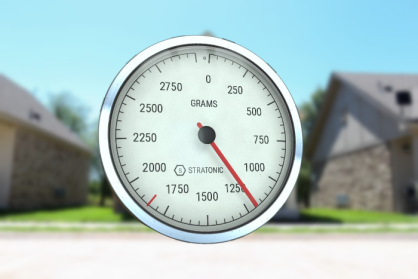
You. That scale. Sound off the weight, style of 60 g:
1200 g
